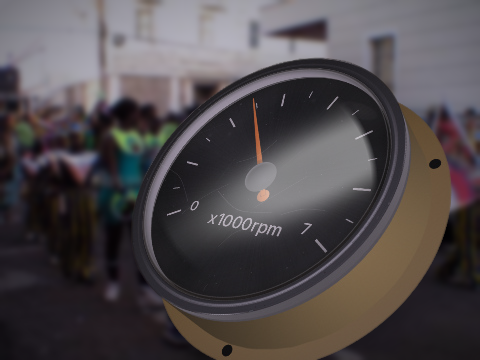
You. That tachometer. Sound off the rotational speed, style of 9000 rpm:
2500 rpm
